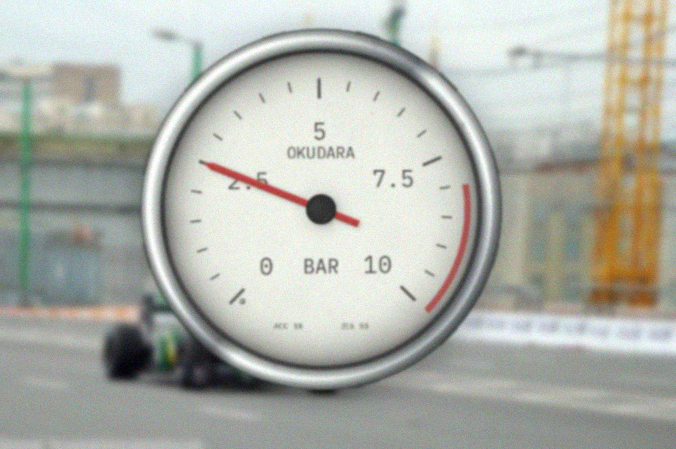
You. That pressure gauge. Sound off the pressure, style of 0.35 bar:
2.5 bar
